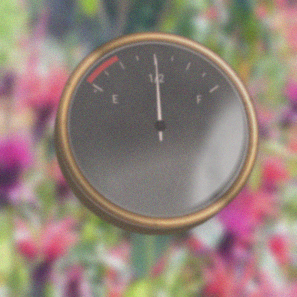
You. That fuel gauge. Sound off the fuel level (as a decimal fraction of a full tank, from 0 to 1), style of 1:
0.5
